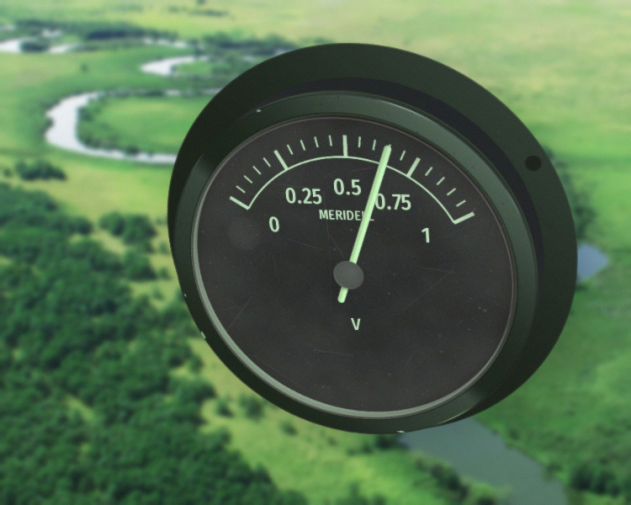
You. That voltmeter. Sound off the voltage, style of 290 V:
0.65 V
